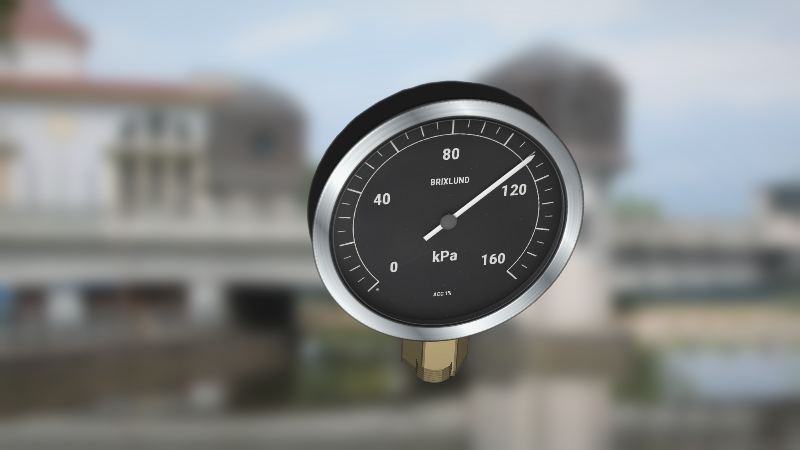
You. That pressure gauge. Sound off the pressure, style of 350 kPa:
110 kPa
